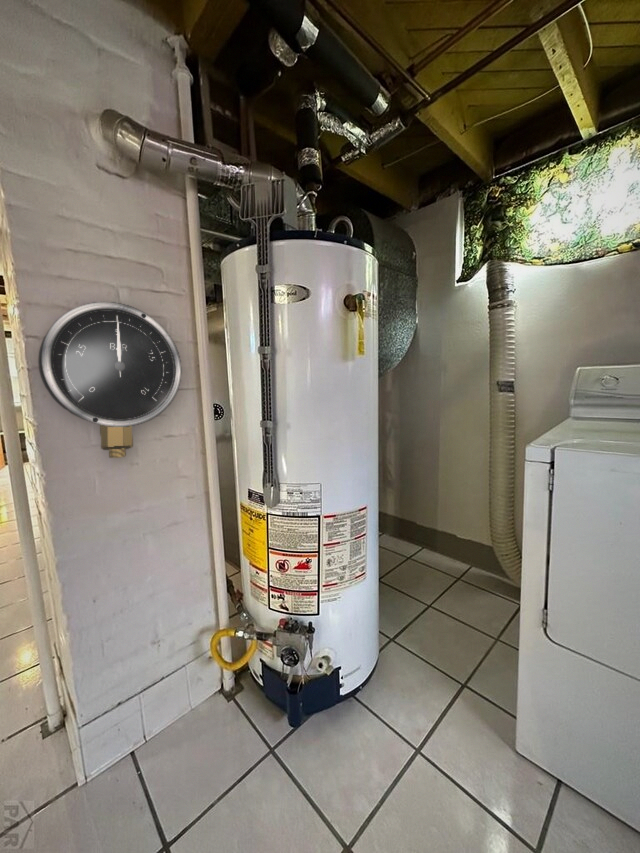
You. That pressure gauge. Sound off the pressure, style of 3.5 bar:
5 bar
